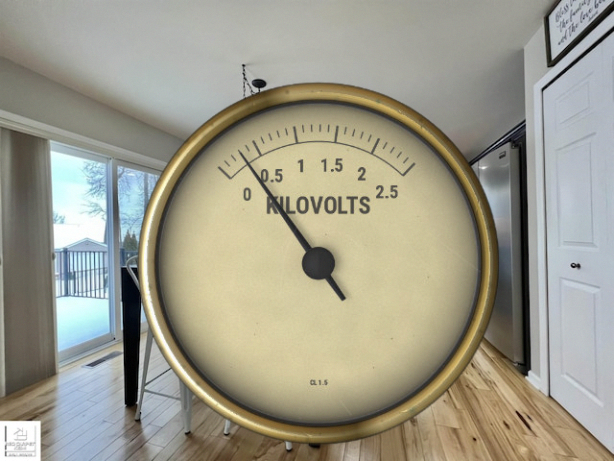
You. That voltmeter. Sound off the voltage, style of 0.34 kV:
0.3 kV
